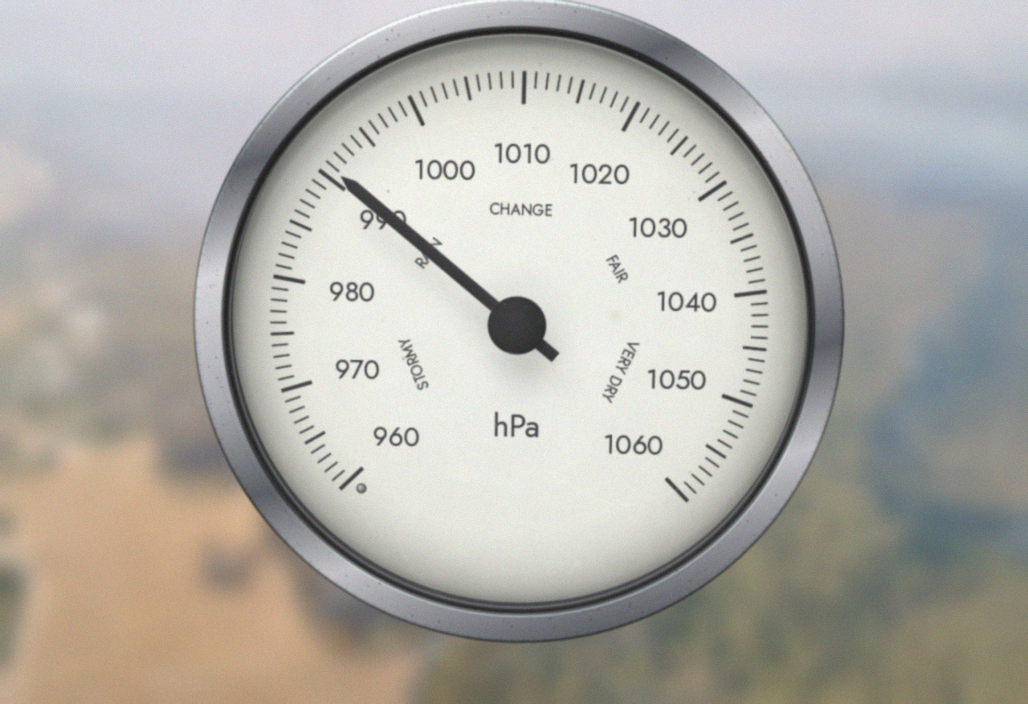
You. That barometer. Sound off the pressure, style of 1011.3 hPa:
991 hPa
